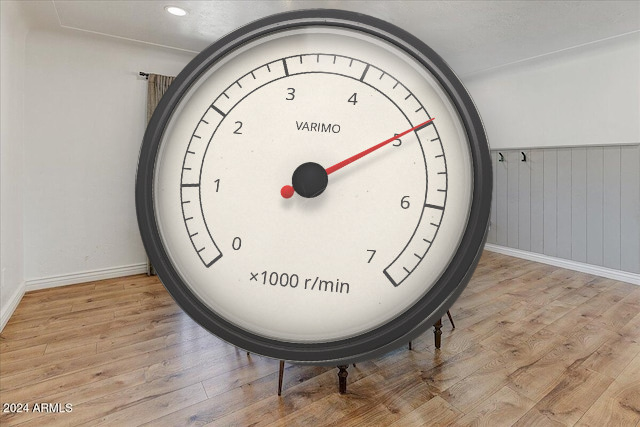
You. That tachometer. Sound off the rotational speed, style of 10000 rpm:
5000 rpm
